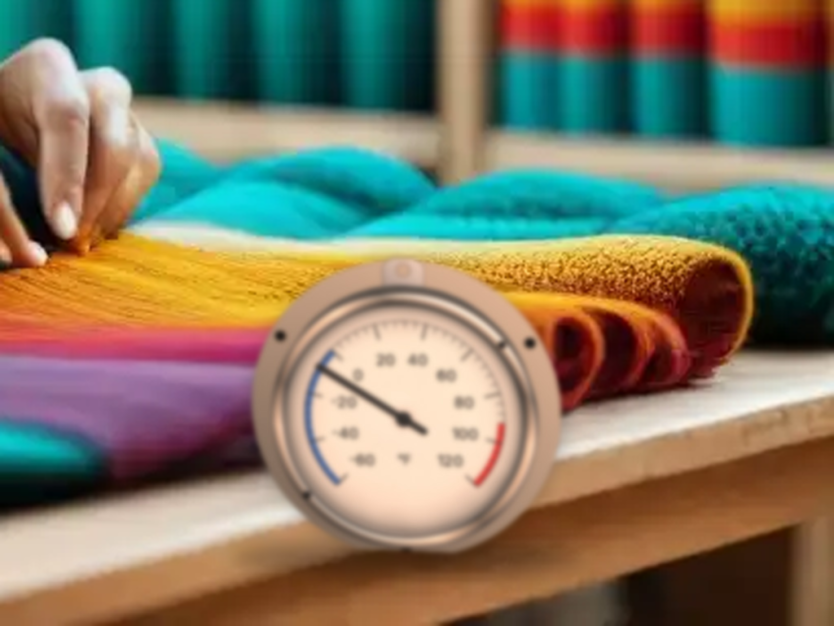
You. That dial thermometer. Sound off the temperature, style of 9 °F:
-8 °F
